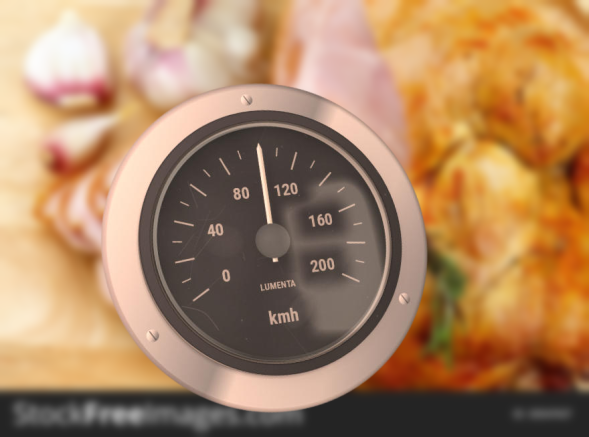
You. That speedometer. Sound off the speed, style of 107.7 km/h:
100 km/h
